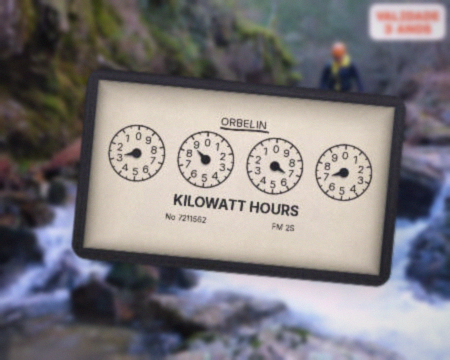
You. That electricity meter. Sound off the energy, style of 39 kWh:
2867 kWh
